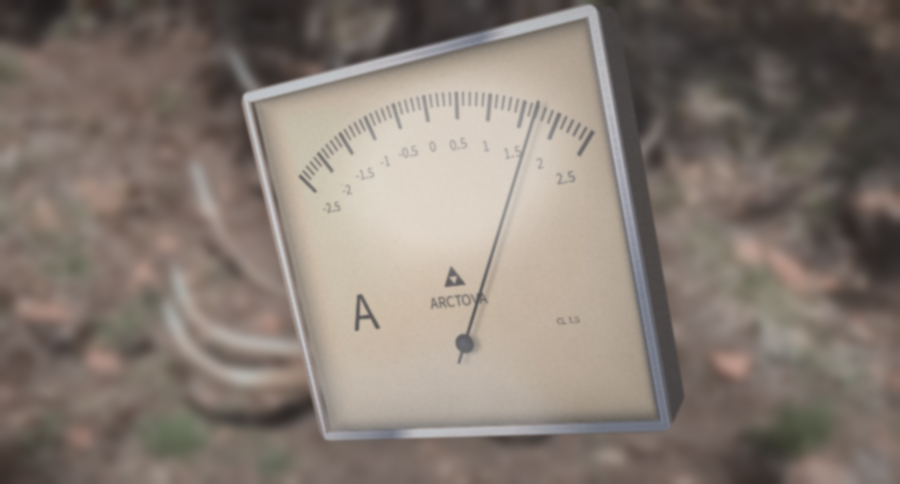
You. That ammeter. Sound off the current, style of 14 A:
1.7 A
